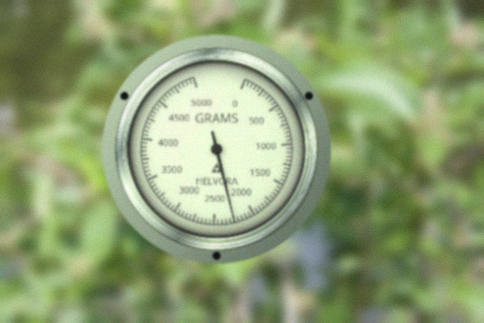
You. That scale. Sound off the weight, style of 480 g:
2250 g
